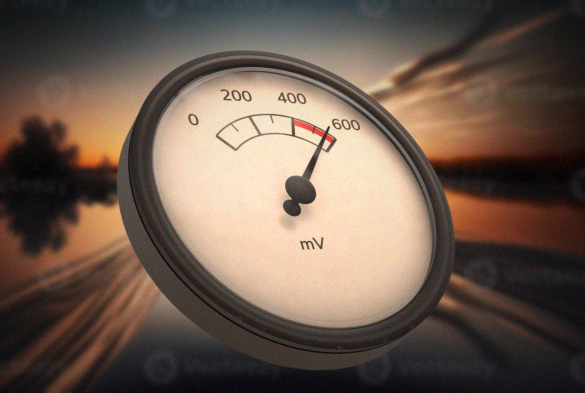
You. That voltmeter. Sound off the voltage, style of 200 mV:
550 mV
